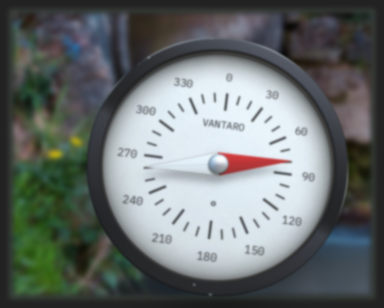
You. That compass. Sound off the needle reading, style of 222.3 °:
80 °
